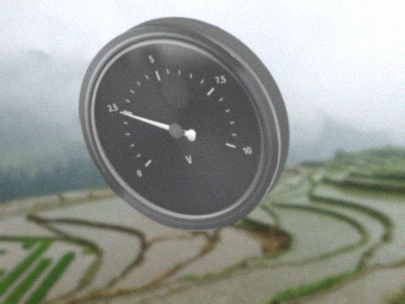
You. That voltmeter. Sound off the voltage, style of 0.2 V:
2.5 V
